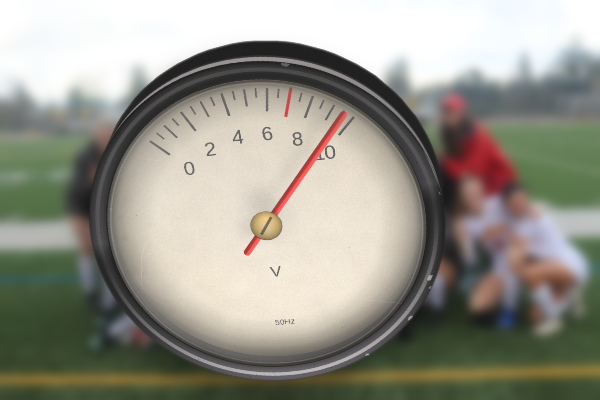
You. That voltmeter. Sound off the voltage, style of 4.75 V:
9.5 V
